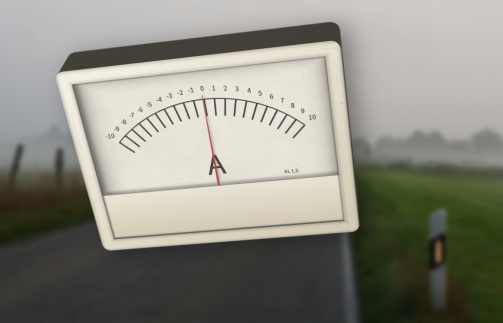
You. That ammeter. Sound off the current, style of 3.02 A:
0 A
